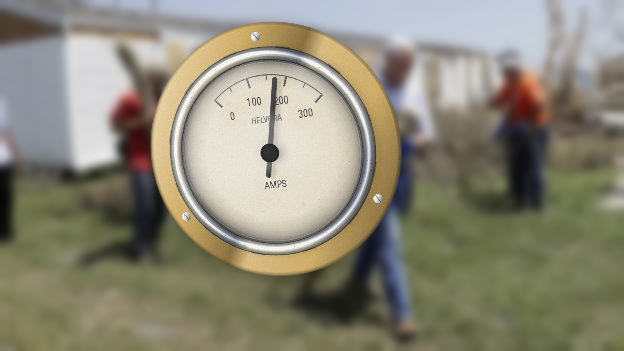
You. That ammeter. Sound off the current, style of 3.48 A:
175 A
